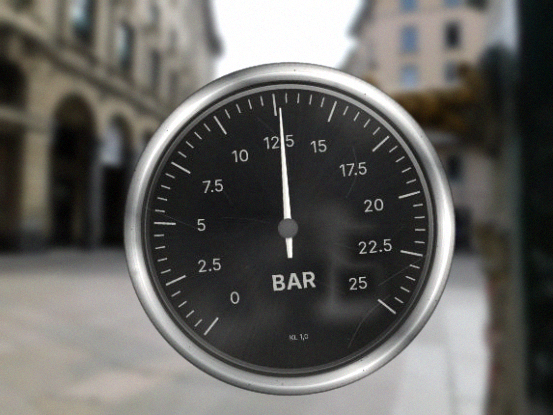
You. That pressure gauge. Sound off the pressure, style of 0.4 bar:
12.75 bar
